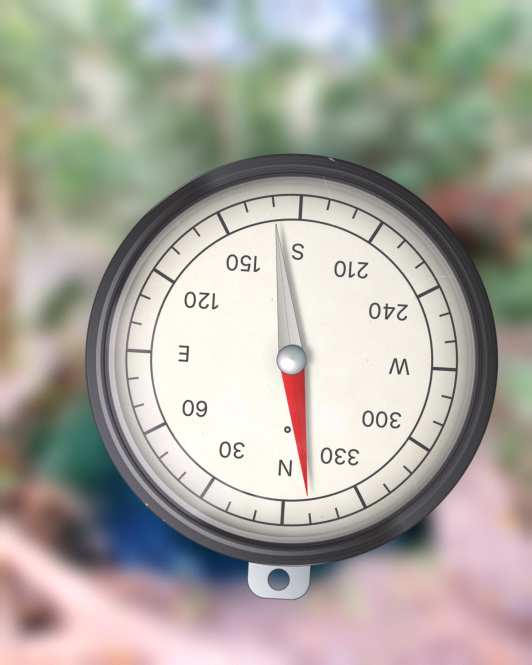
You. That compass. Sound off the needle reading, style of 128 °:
350 °
